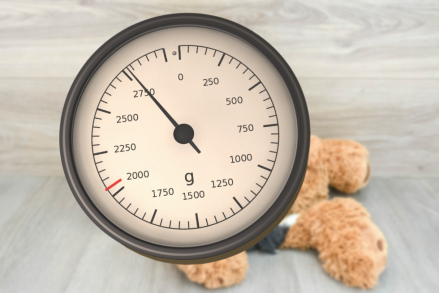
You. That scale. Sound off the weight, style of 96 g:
2775 g
